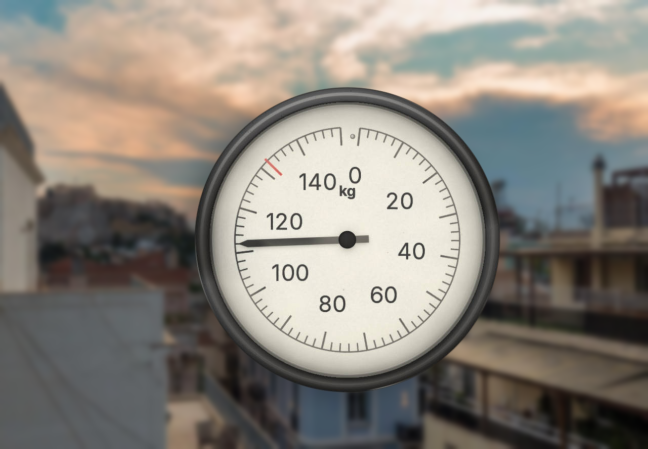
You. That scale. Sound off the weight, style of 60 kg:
112 kg
